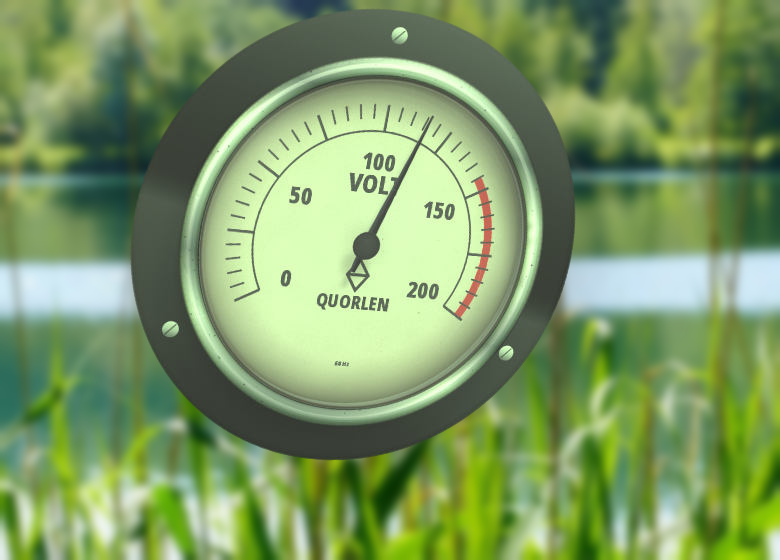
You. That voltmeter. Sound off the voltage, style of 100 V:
115 V
